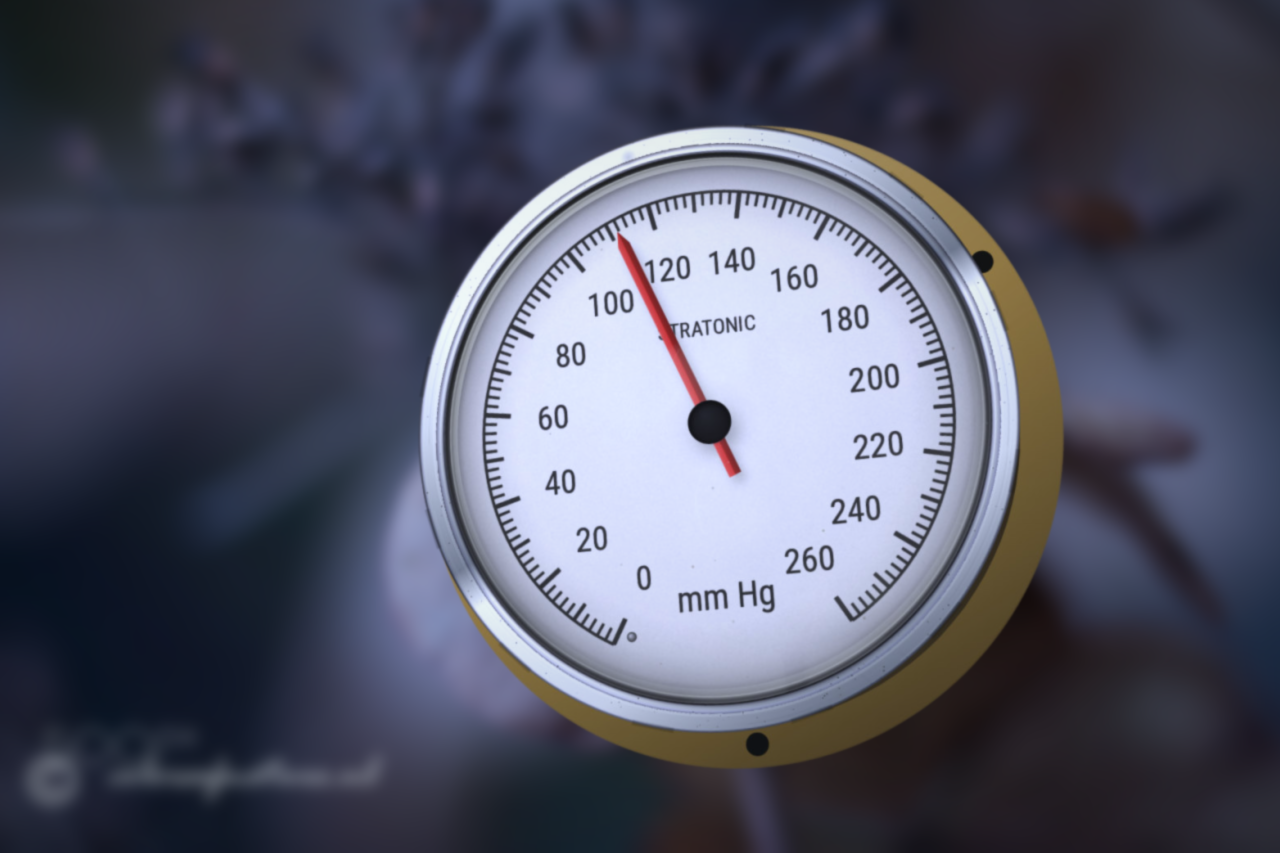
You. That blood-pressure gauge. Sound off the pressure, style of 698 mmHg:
112 mmHg
